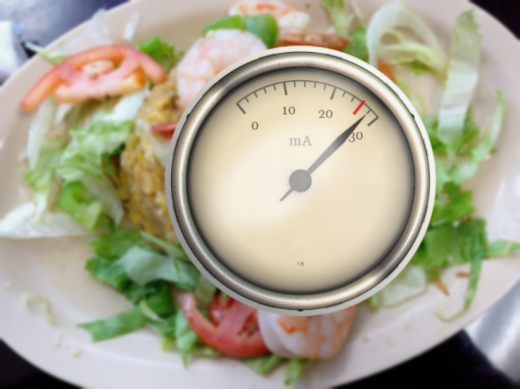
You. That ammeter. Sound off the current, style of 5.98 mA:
28 mA
